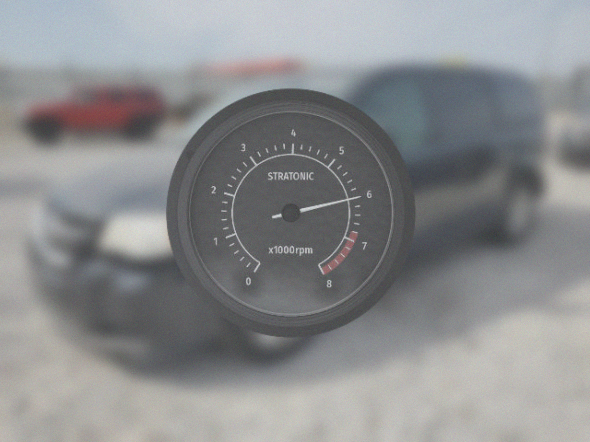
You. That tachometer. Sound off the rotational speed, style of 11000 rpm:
6000 rpm
